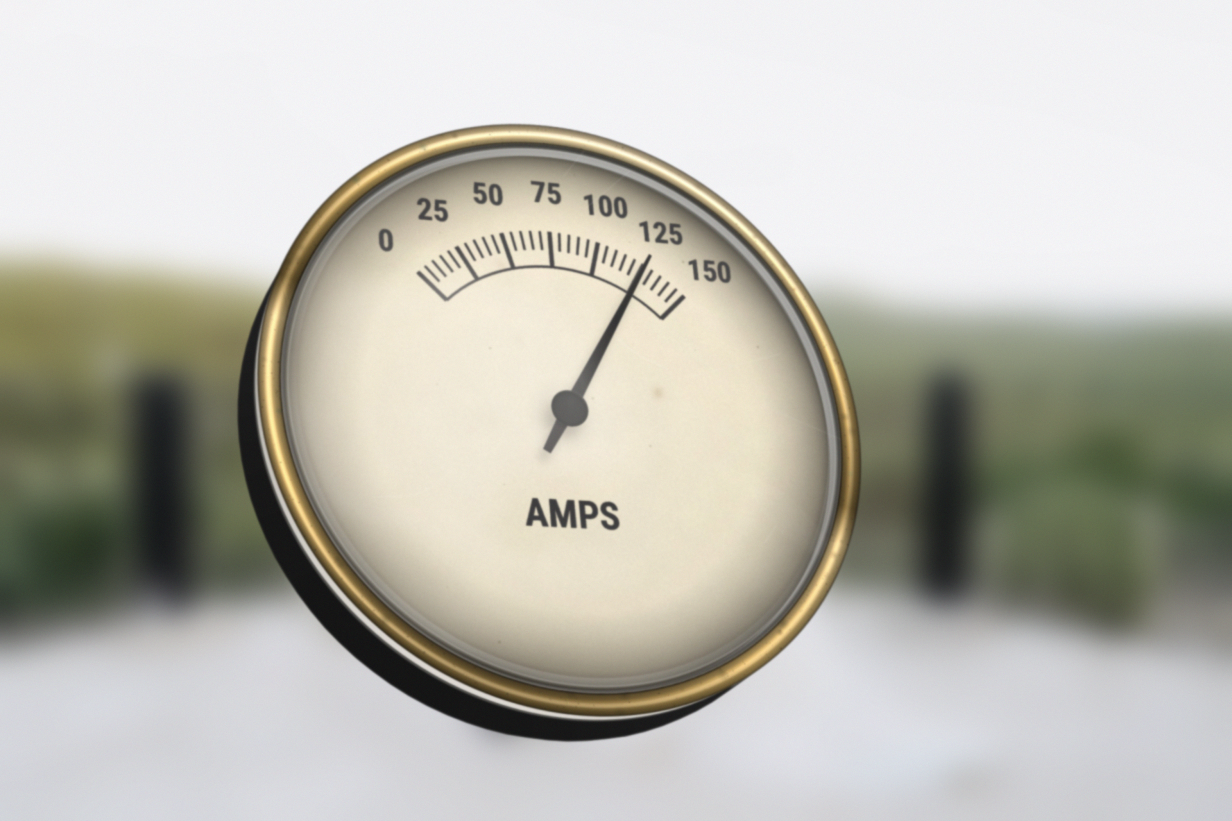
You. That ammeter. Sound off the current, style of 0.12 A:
125 A
